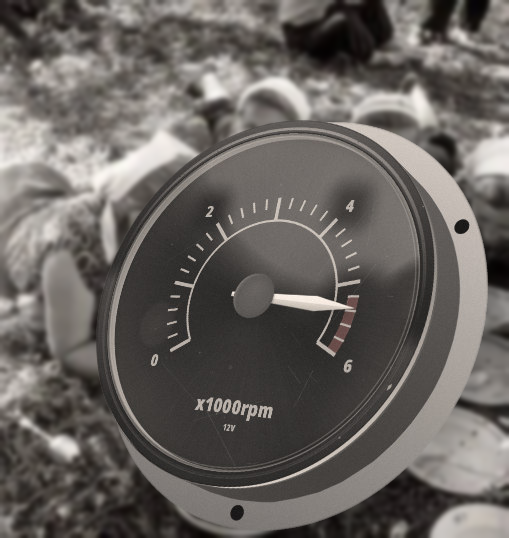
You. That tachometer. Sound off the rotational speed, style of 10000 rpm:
5400 rpm
